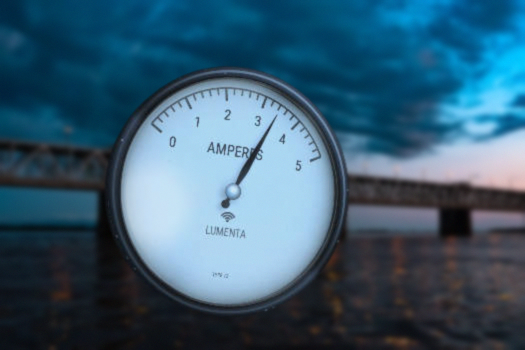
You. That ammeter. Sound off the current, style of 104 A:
3.4 A
